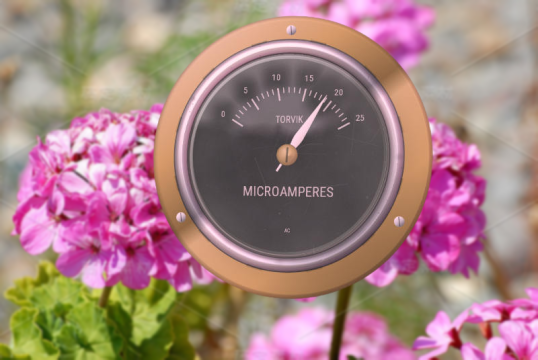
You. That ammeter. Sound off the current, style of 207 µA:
19 µA
